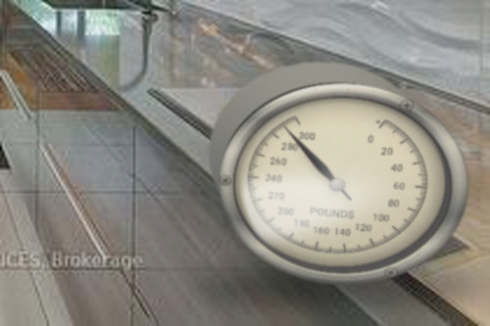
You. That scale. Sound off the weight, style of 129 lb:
290 lb
